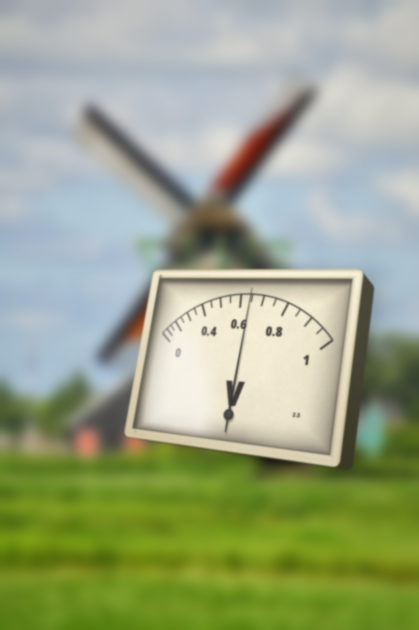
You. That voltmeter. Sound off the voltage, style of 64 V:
0.65 V
